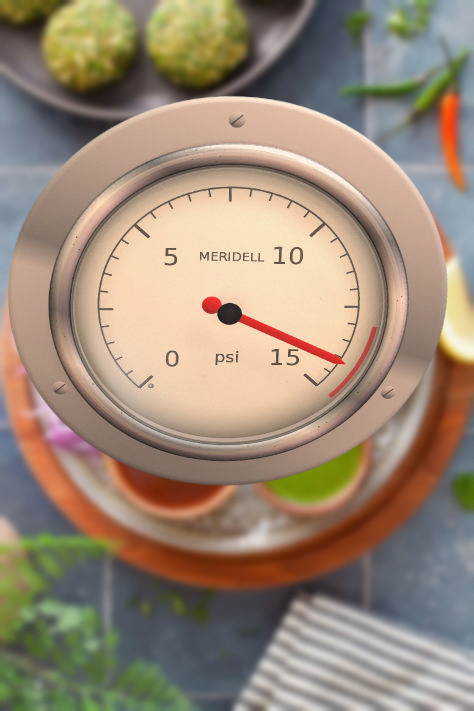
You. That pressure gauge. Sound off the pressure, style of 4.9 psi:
14 psi
